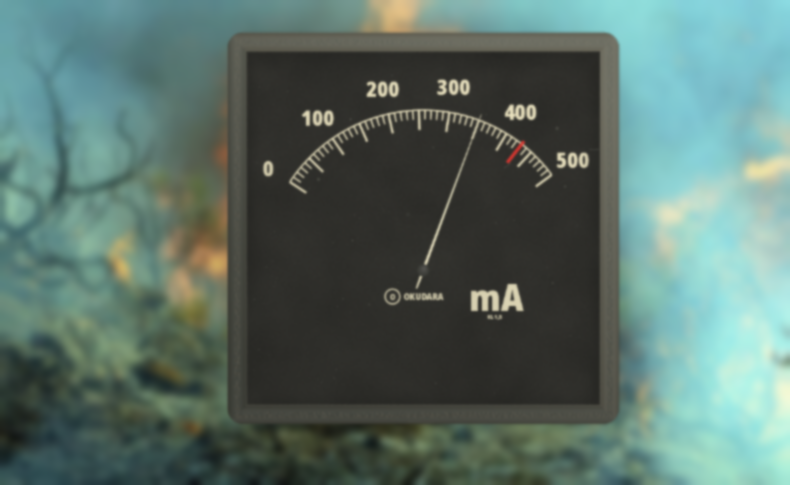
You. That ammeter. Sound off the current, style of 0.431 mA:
350 mA
